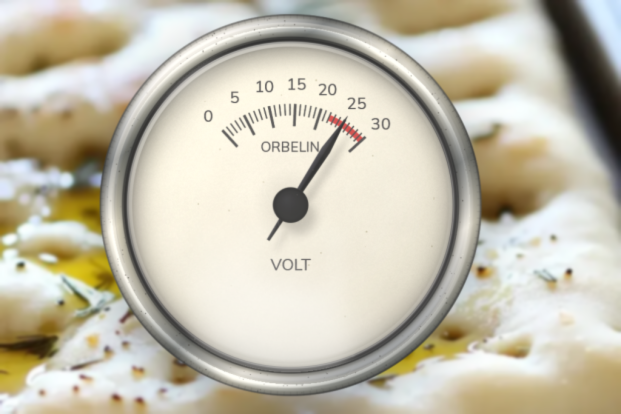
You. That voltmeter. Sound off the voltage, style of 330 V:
25 V
